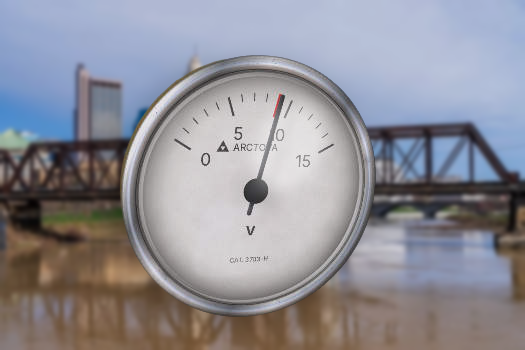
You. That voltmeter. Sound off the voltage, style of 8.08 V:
9 V
